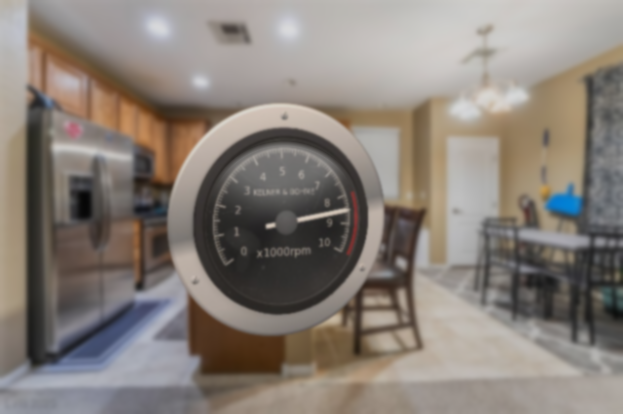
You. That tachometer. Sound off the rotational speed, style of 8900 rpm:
8500 rpm
